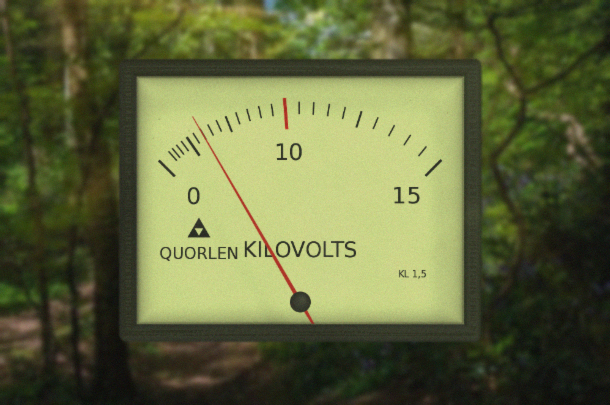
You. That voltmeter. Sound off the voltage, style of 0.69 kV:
6 kV
